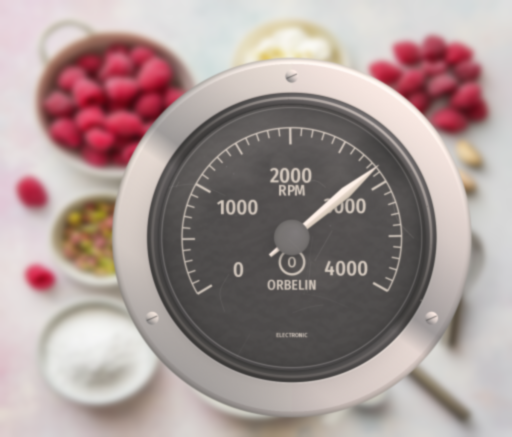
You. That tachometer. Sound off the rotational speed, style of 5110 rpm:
2850 rpm
